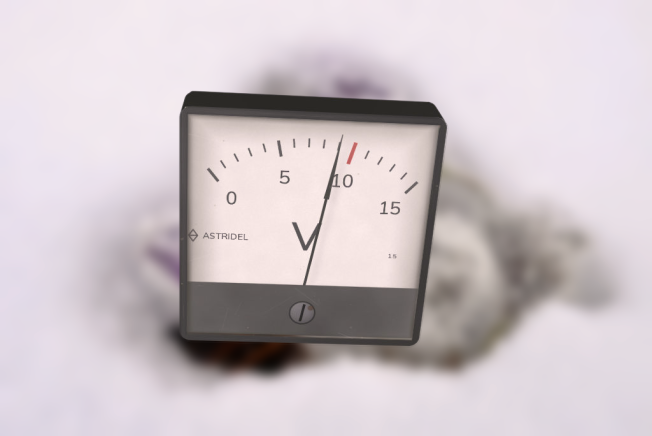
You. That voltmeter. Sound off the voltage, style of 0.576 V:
9 V
